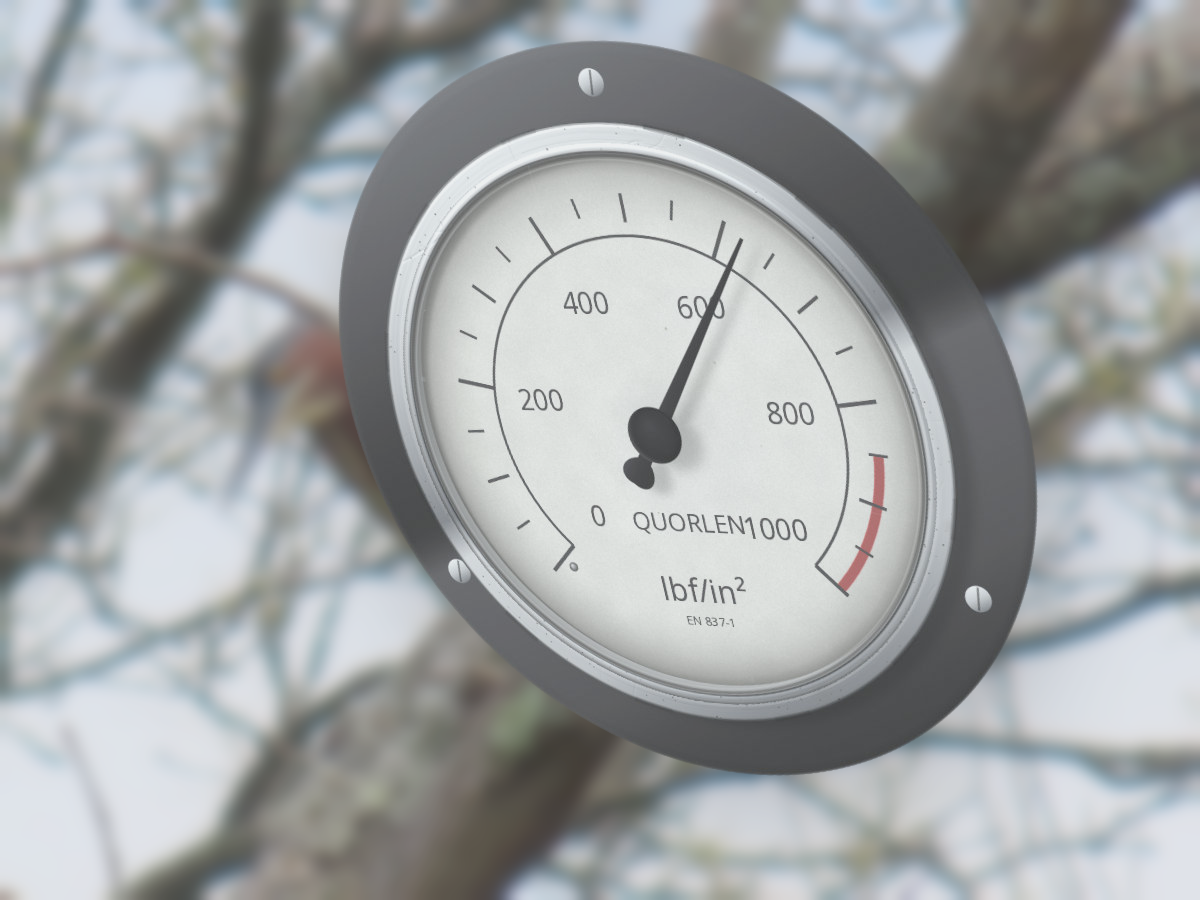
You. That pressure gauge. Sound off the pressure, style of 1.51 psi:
625 psi
